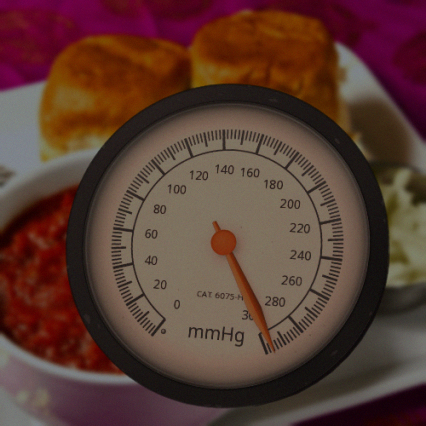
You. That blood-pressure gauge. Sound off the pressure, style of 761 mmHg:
296 mmHg
